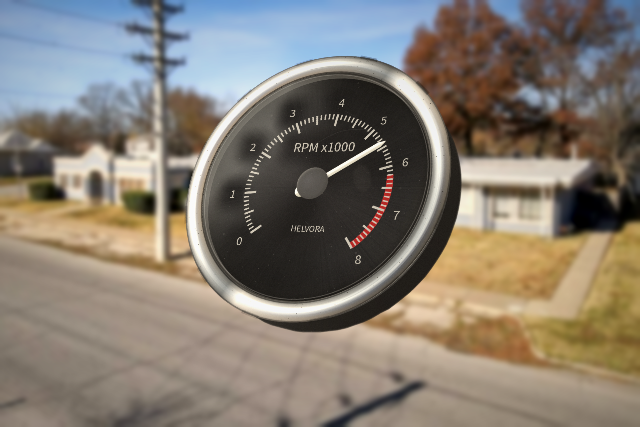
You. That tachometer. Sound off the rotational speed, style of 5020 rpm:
5500 rpm
